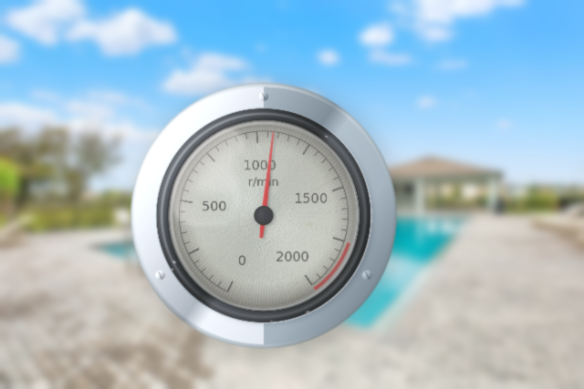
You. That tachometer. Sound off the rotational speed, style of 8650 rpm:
1075 rpm
